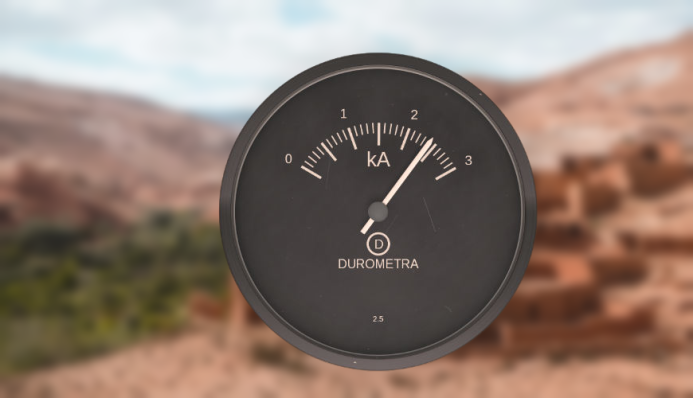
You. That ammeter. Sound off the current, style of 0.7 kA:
2.4 kA
